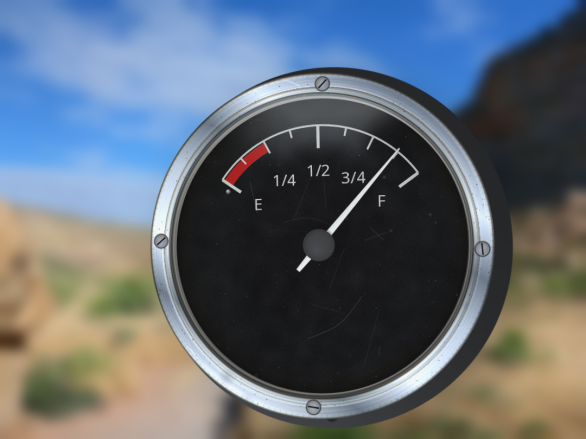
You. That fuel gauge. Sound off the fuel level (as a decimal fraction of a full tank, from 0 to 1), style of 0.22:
0.875
